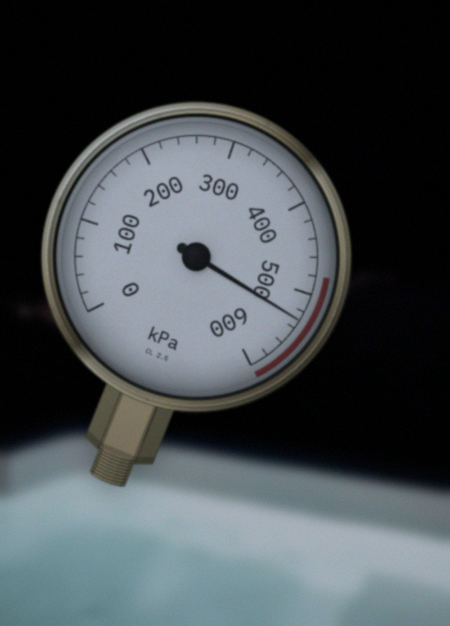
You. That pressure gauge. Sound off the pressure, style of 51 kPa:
530 kPa
